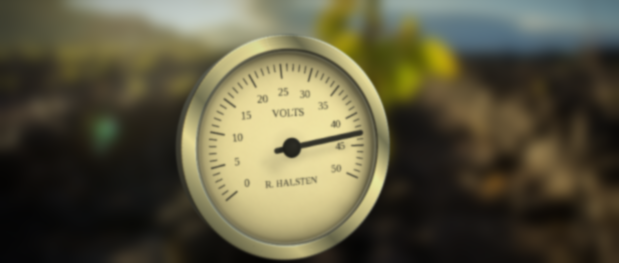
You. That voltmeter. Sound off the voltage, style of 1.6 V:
43 V
